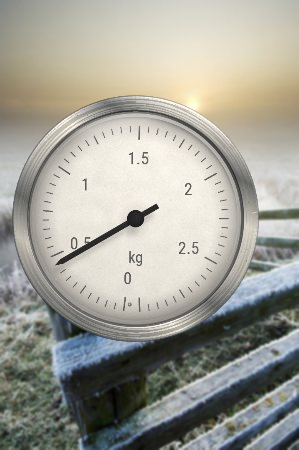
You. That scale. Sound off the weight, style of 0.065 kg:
0.45 kg
